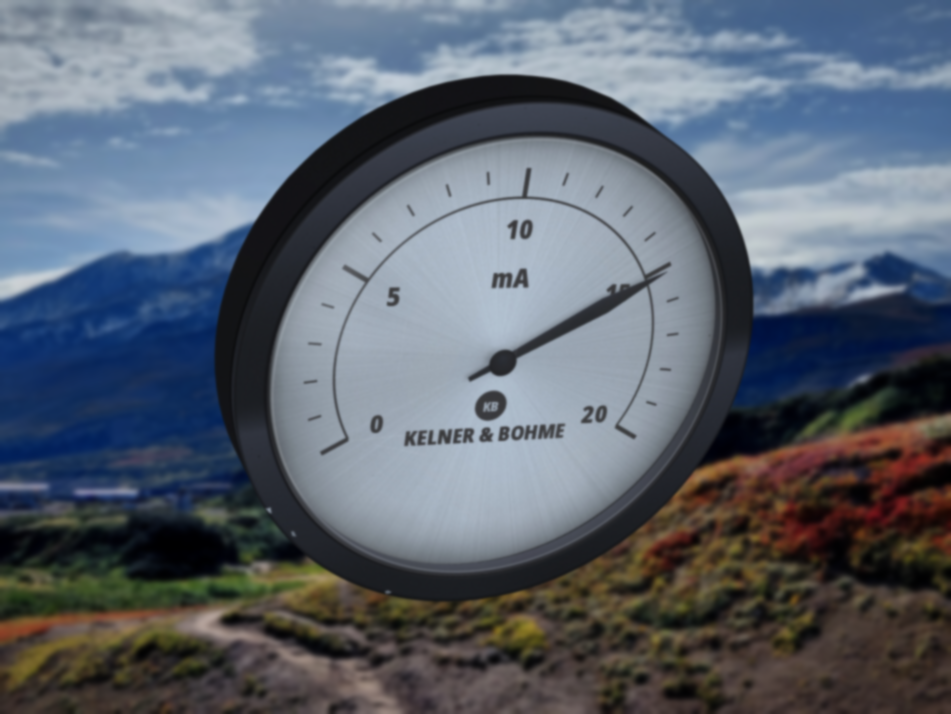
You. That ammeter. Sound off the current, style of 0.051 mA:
15 mA
